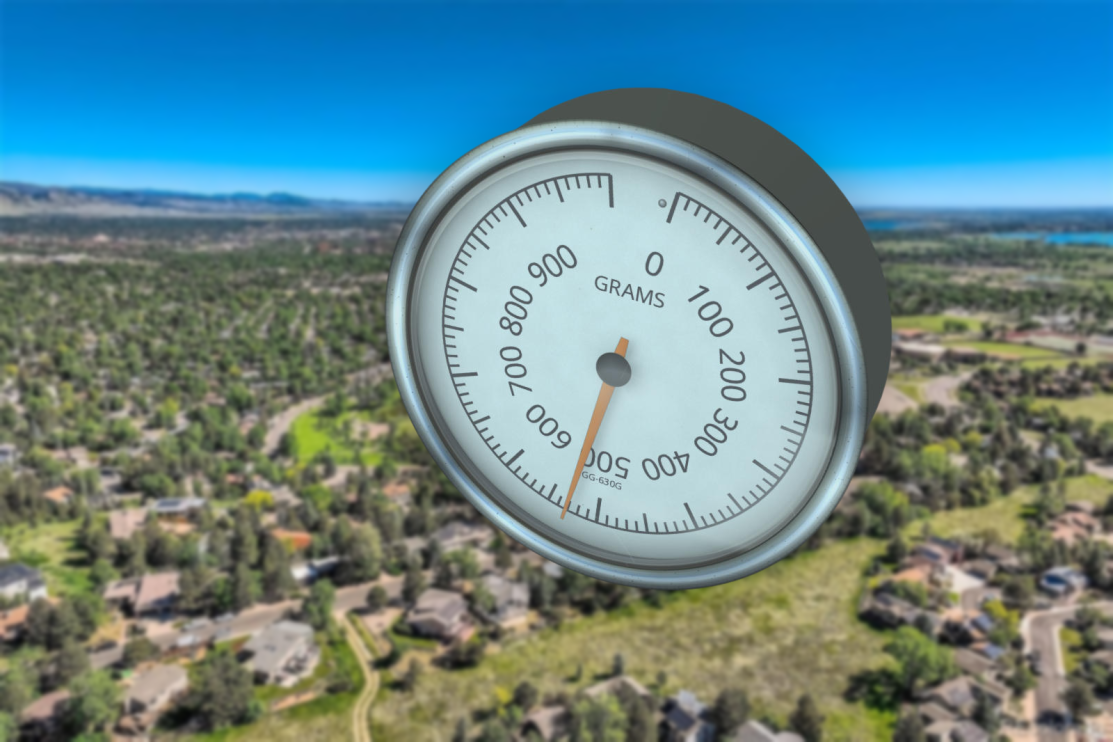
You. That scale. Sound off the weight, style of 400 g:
530 g
